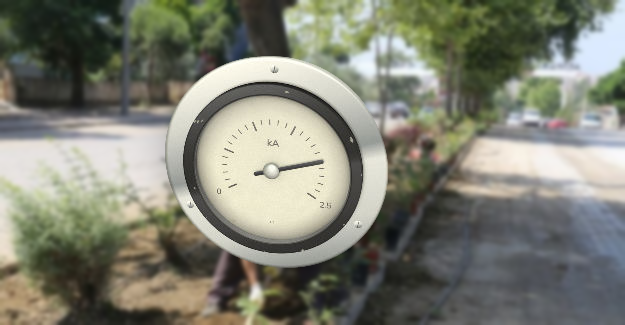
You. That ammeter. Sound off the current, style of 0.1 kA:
2 kA
